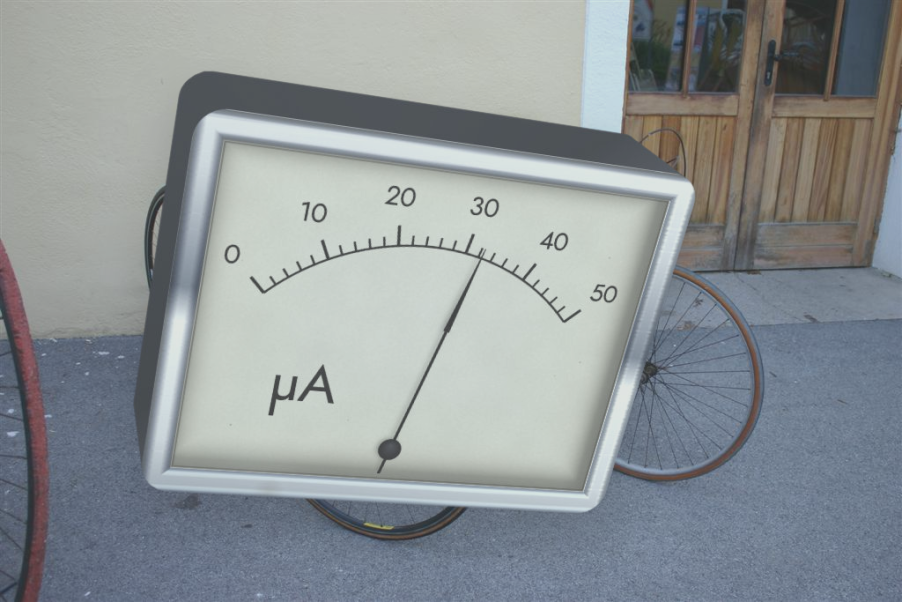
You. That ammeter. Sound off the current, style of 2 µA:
32 µA
